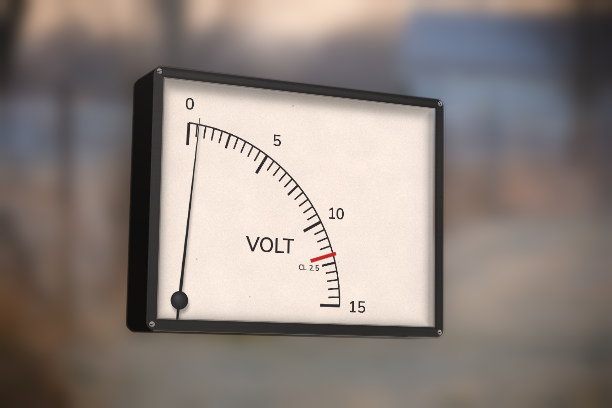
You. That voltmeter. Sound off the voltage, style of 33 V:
0.5 V
